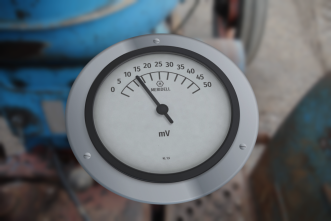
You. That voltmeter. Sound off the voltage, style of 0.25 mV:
12.5 mV
